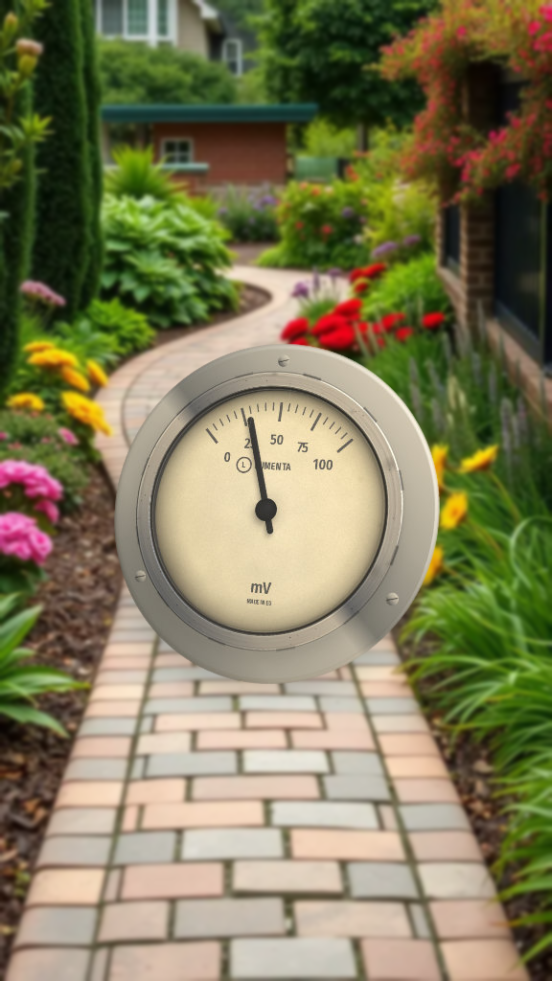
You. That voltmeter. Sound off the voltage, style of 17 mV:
30 mV
